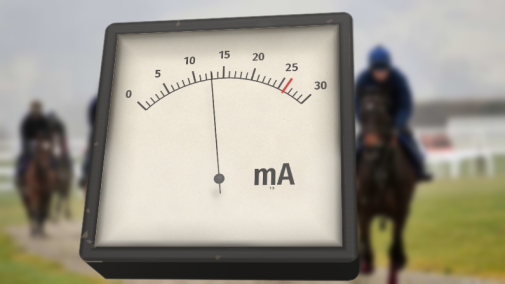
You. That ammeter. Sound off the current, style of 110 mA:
13 mA
